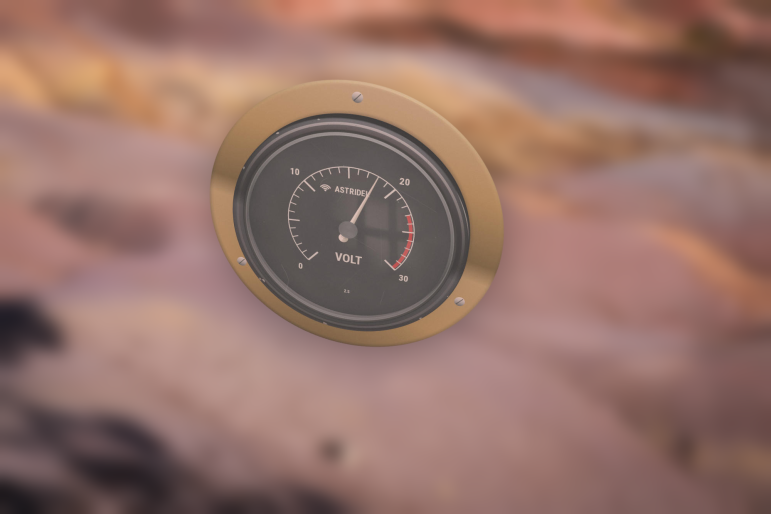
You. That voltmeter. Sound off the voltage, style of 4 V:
18 V
